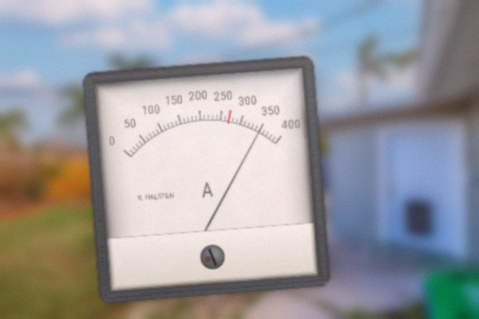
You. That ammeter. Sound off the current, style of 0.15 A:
350 A
